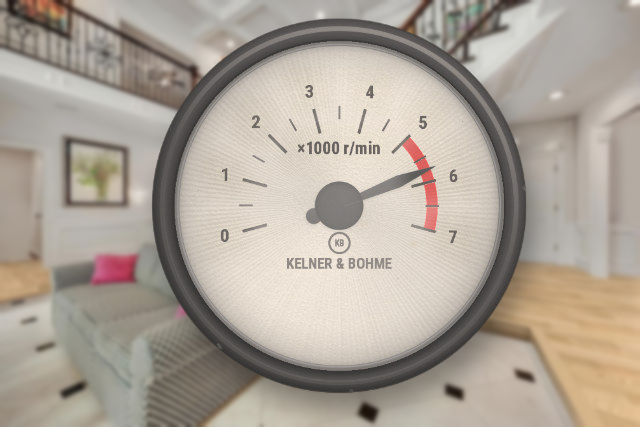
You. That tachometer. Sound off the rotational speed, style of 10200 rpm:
5750 rpm
